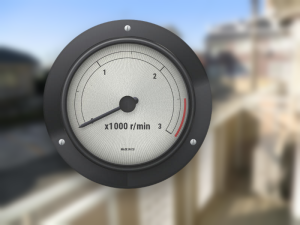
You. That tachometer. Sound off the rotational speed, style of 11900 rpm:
0 rpm
